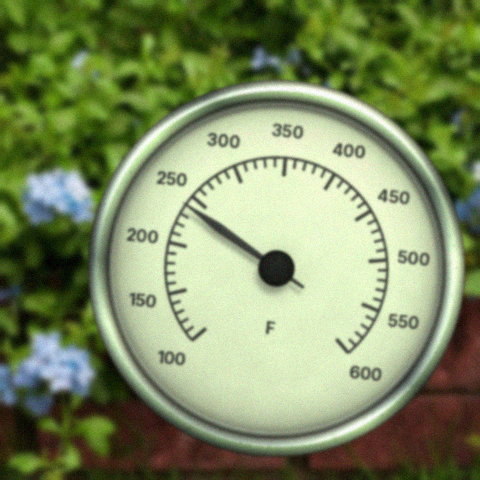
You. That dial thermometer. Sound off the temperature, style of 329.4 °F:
240 °F
